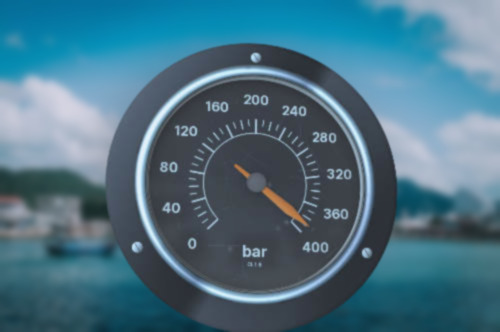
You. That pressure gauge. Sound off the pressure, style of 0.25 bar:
390 bar
